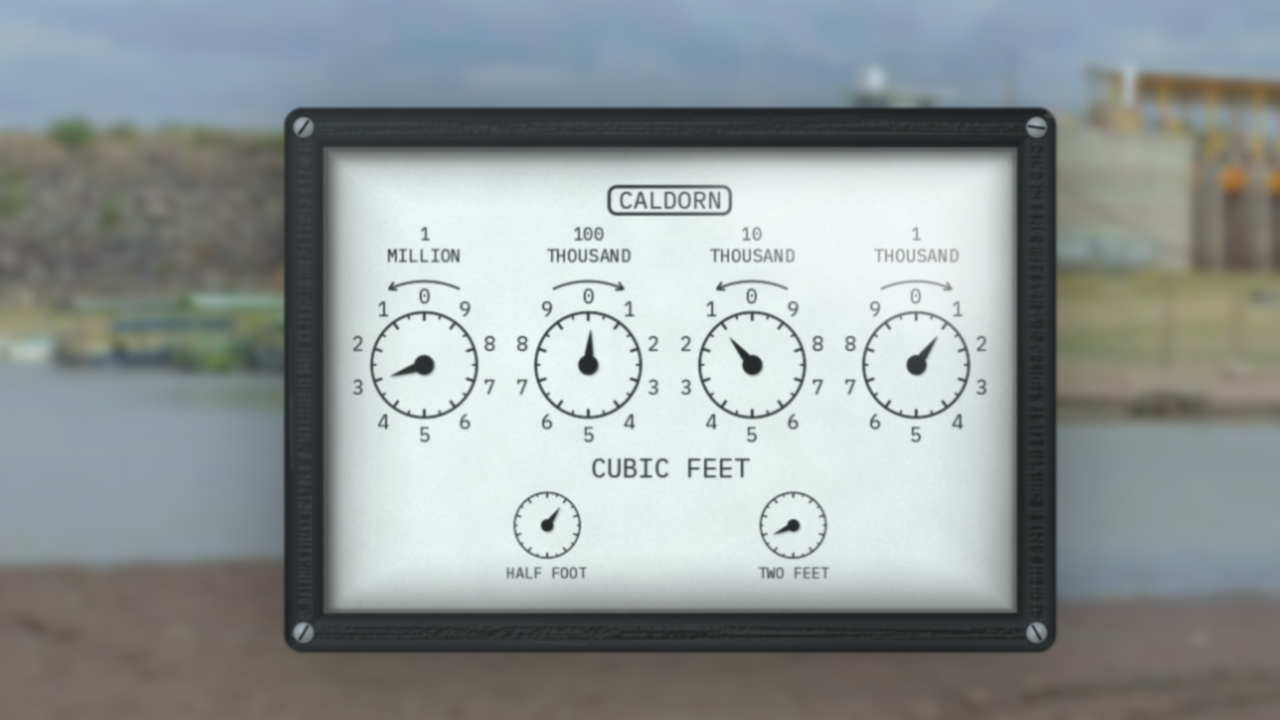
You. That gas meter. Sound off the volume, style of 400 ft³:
301100 ft³
